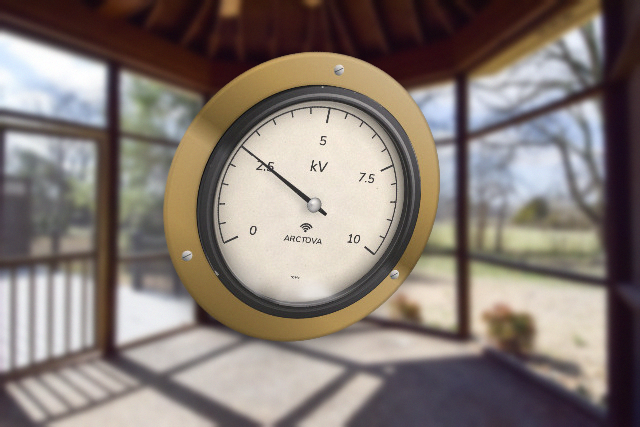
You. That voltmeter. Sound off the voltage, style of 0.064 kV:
2.5 kV
